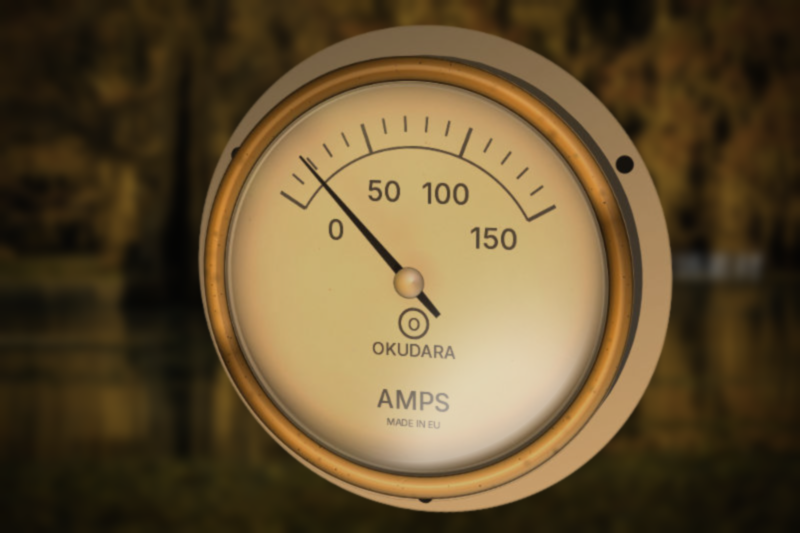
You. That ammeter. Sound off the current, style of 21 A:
20 A
